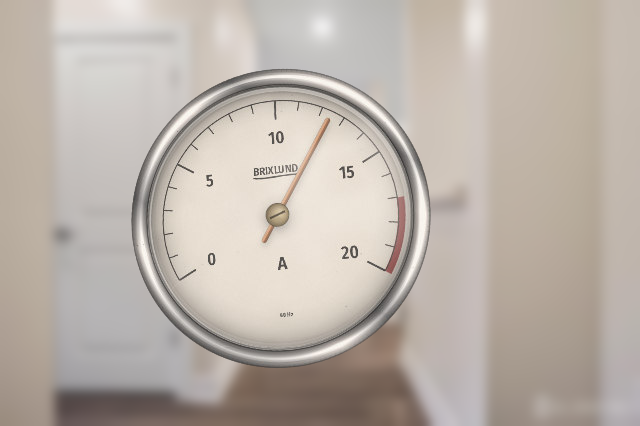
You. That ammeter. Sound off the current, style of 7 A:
12.5 A
